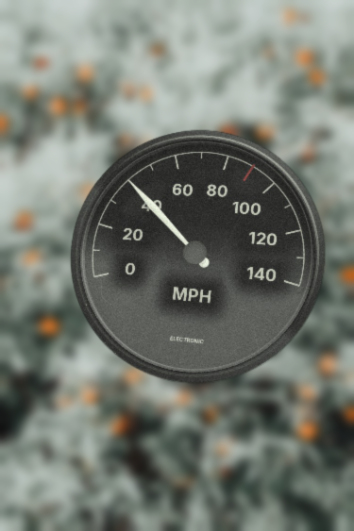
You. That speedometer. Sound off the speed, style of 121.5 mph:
40 mph
